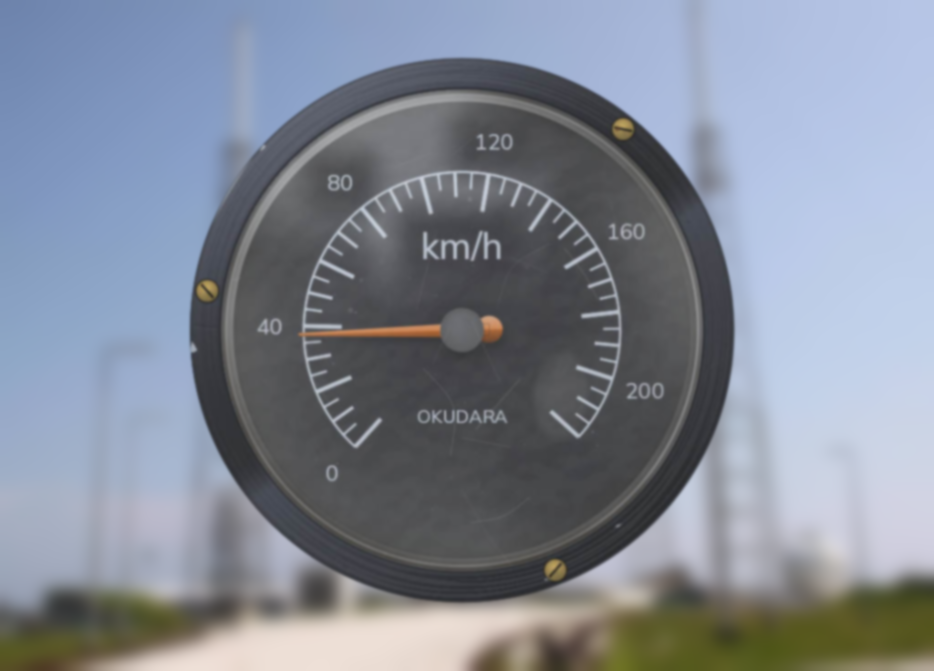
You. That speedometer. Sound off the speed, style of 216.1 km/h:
37.5 km/h
